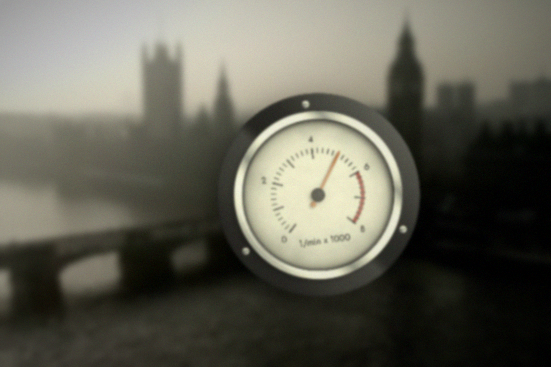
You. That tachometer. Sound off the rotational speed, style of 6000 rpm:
5000 rpm
